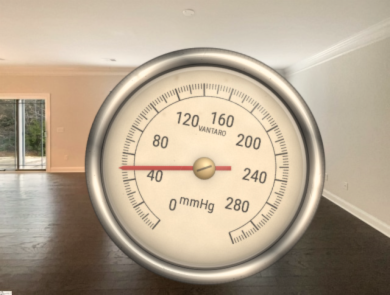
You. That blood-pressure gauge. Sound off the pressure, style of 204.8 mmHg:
50 mmHg
